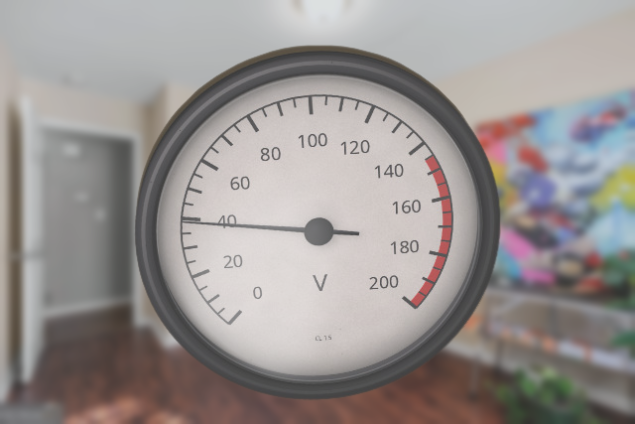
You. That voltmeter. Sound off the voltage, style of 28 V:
40 V
